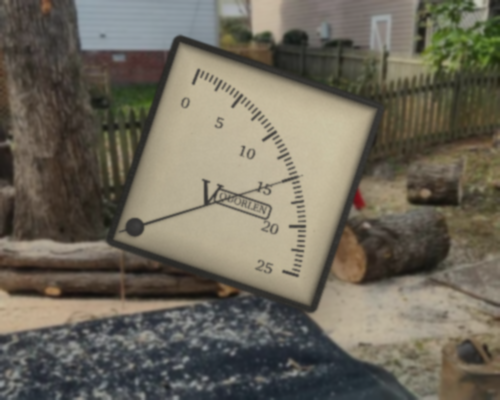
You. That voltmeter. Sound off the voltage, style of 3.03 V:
15 V
